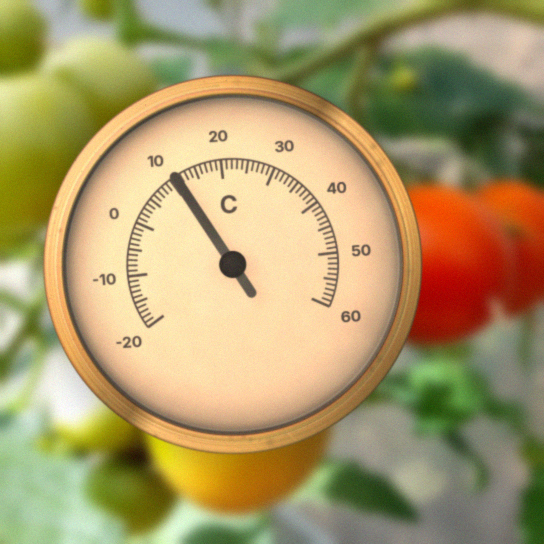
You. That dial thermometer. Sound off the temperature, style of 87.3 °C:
11 °C
